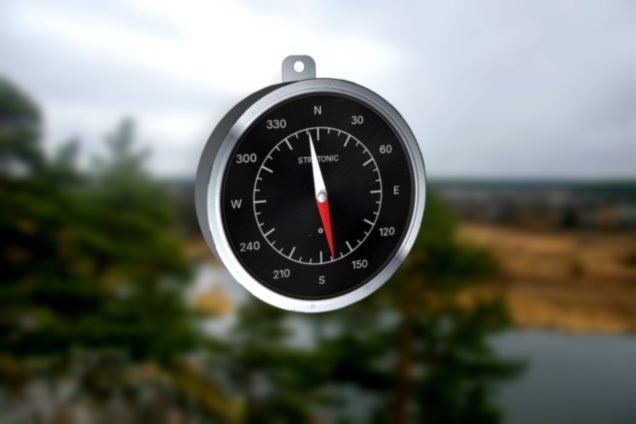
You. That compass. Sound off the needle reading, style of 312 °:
170 °
